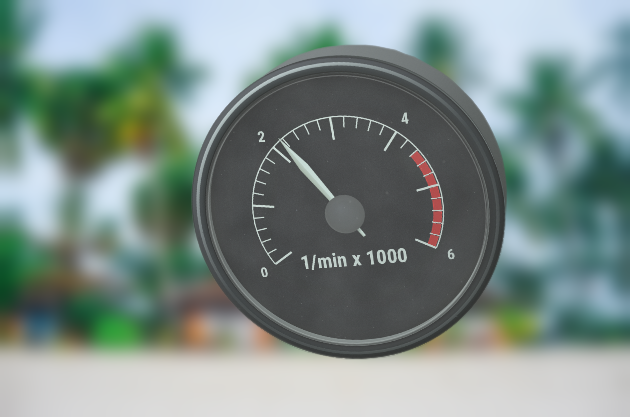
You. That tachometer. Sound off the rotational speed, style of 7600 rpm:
2200 rpm
